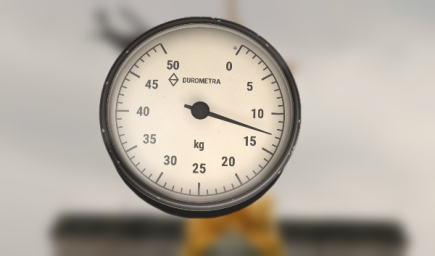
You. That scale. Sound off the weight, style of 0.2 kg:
13 kg
